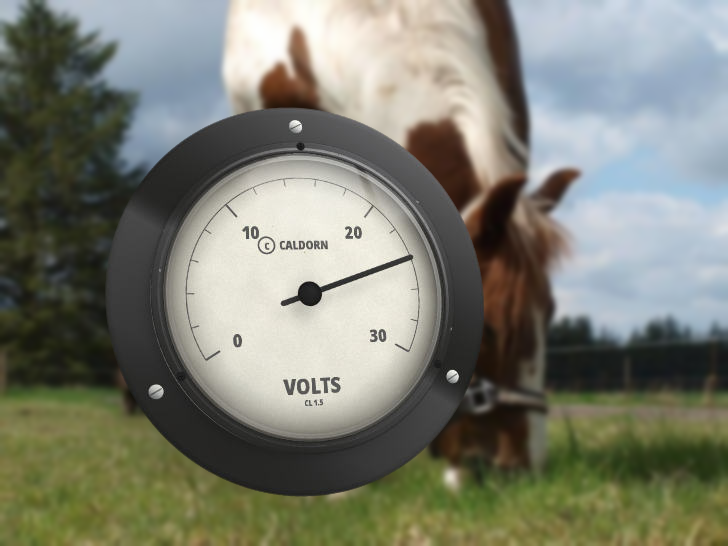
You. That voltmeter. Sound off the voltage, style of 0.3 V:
24 V
